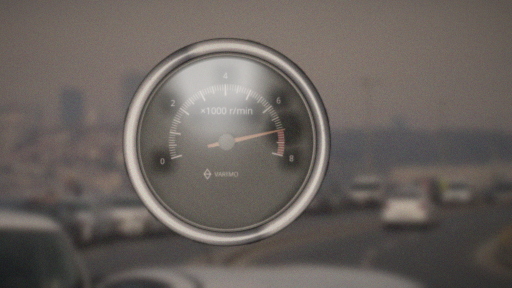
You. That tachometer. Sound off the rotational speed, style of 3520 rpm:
7000 rpm
